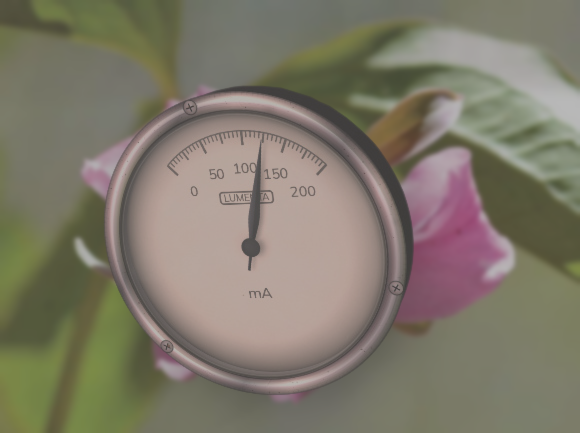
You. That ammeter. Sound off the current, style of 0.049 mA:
125 mA
